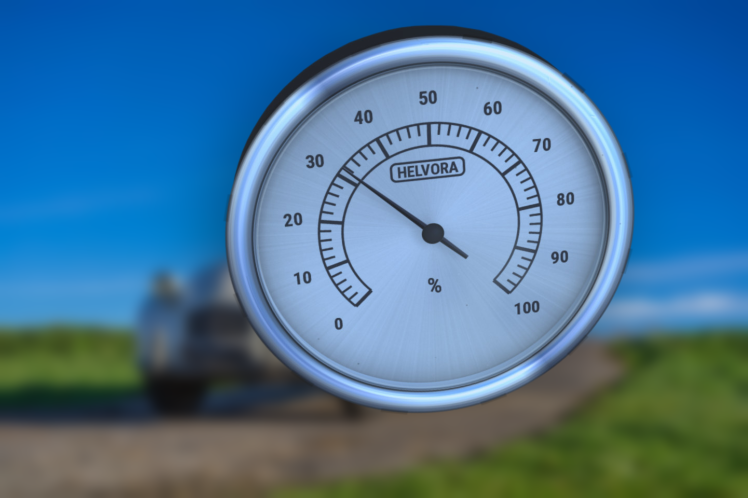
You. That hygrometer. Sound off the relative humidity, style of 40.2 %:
32 %
